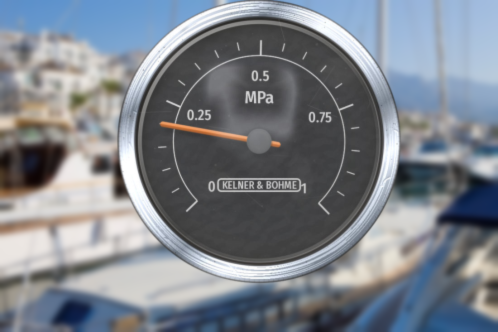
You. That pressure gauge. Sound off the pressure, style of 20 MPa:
0.2 MPa
